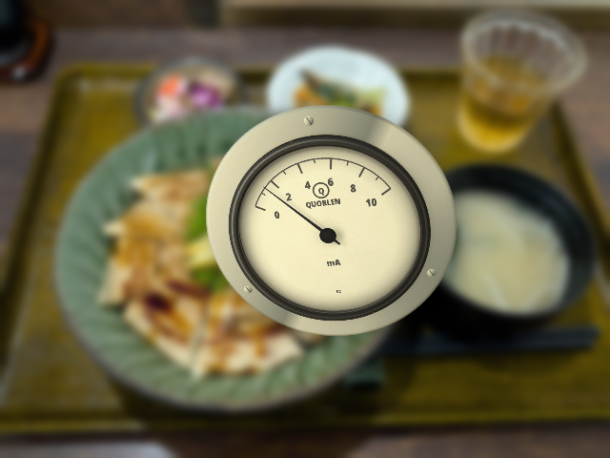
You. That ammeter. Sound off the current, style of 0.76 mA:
1.5 mA
